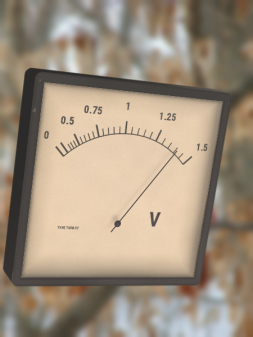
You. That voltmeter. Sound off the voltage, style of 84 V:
1.4 V
